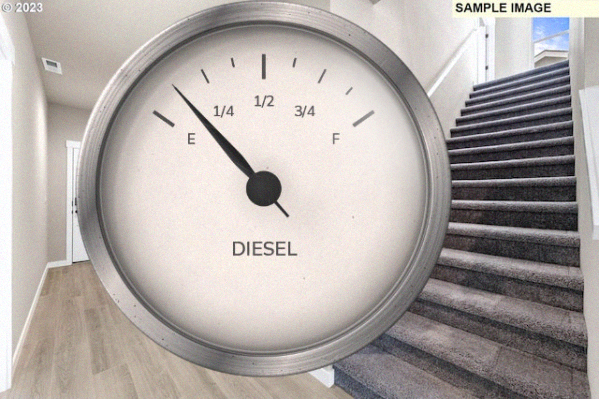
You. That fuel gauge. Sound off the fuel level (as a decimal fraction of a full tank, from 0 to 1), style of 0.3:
0.125
